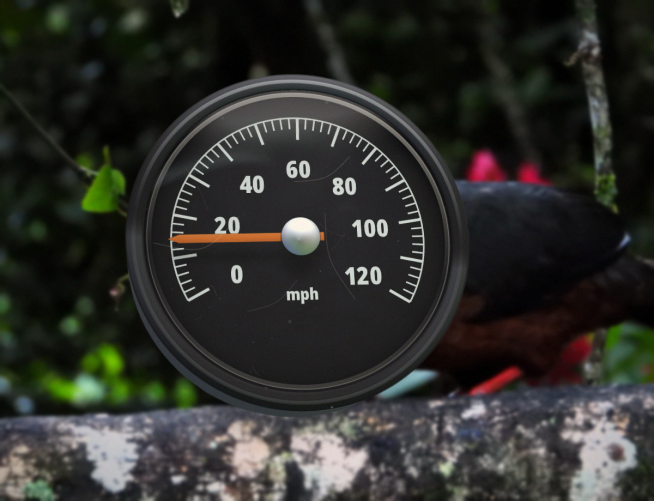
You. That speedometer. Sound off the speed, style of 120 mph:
14 mph
